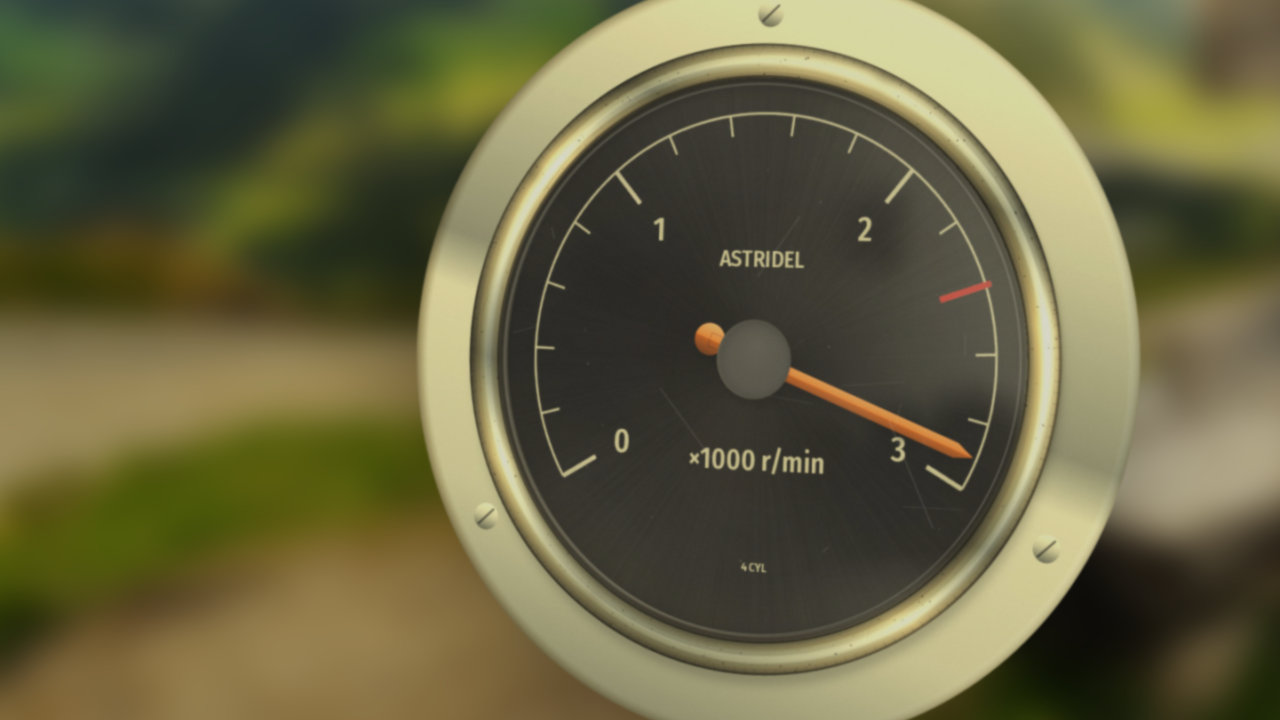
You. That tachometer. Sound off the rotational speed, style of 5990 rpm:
2900 rpm
